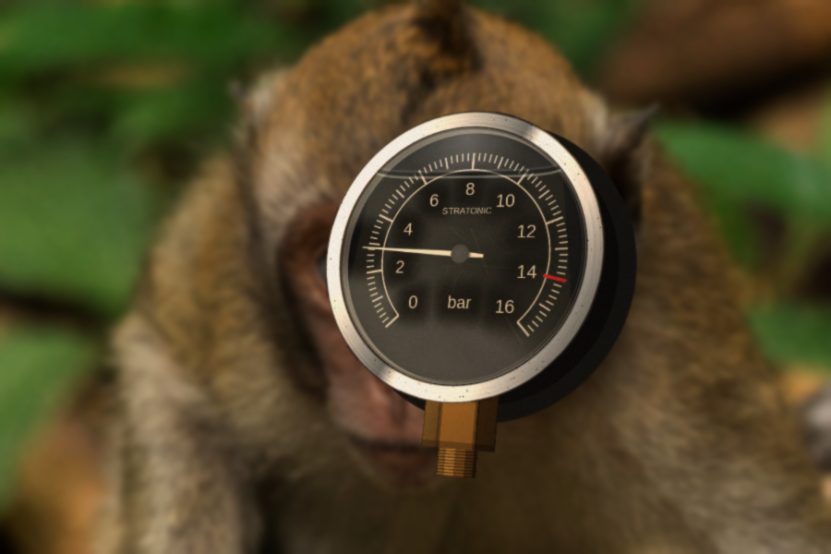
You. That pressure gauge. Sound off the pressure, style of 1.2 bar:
2.8 bar
